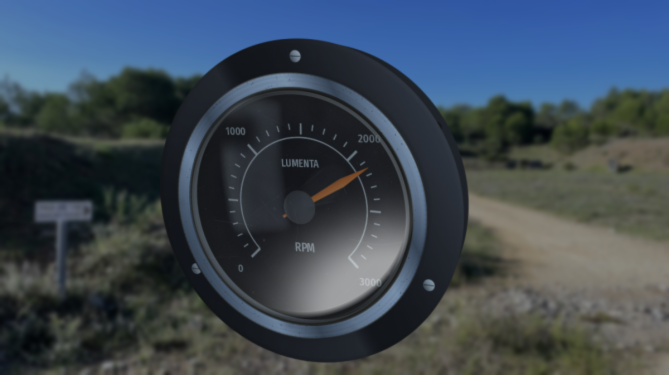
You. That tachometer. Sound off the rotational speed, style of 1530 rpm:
2150 rpm
